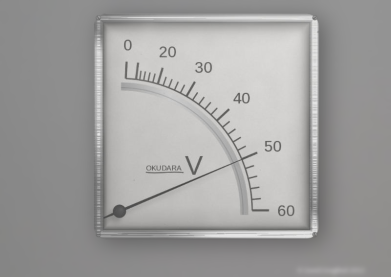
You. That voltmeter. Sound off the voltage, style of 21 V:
50 V
